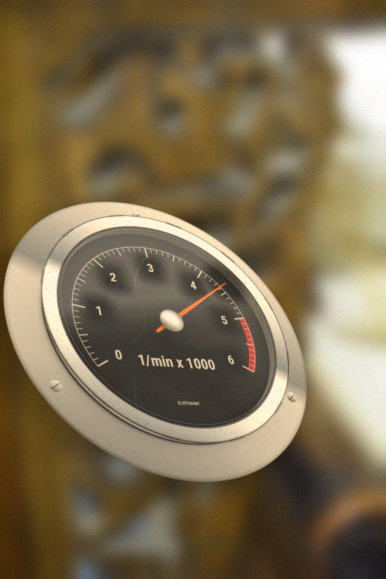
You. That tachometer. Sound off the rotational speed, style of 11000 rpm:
4400 rpm
